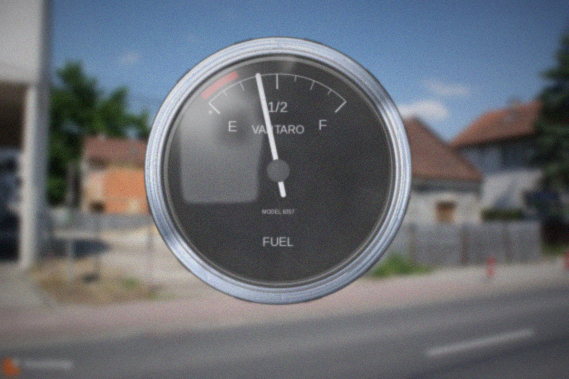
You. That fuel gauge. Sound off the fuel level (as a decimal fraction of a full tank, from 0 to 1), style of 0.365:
0.375
